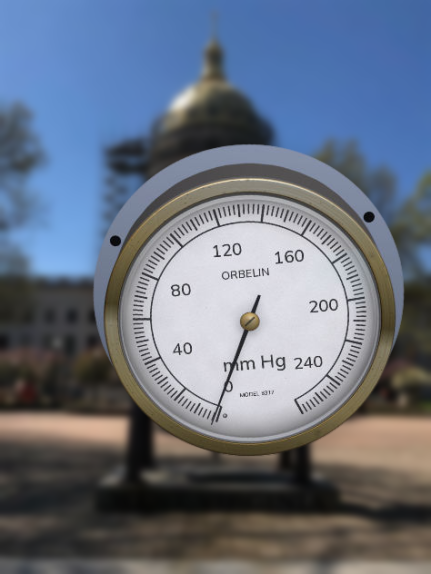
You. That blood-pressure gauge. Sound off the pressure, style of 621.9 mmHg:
2 mmHg
